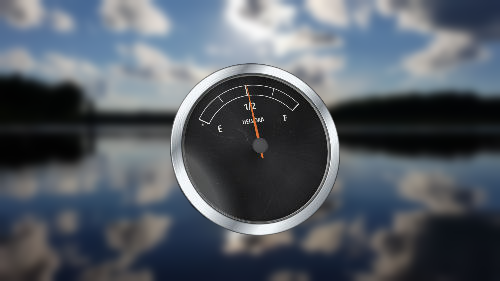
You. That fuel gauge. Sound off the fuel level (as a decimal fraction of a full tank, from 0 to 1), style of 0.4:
0.5
